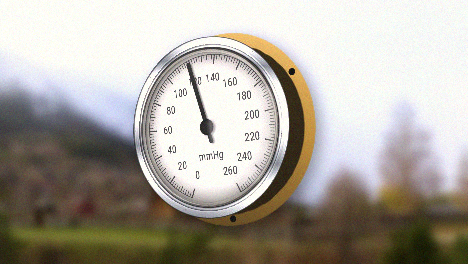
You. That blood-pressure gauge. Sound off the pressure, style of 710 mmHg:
120 mmHg
